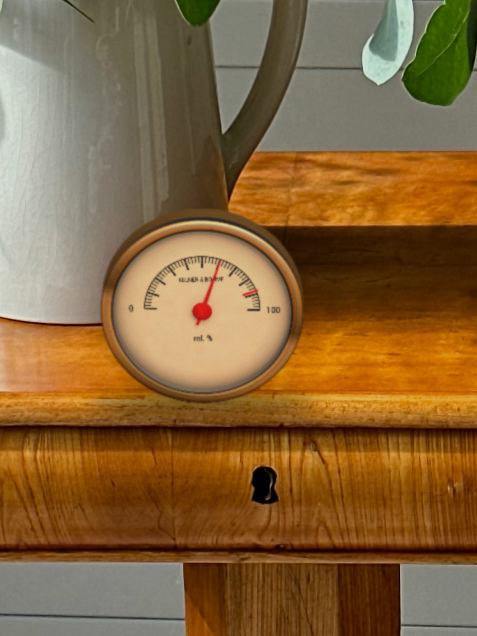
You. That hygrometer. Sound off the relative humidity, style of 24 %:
60 %
